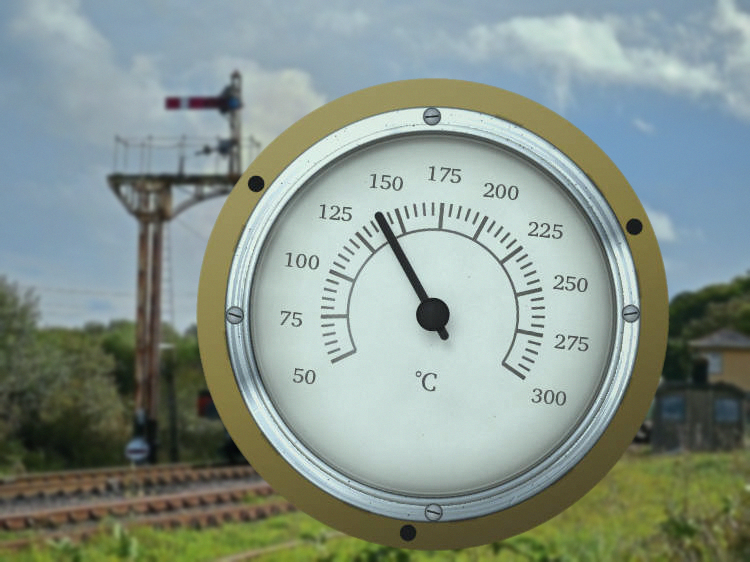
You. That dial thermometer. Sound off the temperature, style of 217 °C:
140 °C
